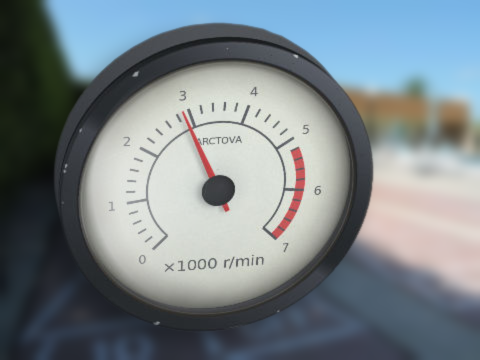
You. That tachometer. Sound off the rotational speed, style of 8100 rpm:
2900 rpm
